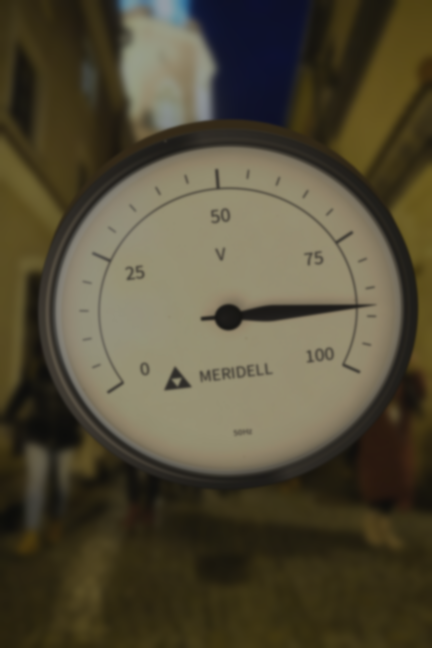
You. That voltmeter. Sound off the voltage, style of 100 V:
87.5 V
